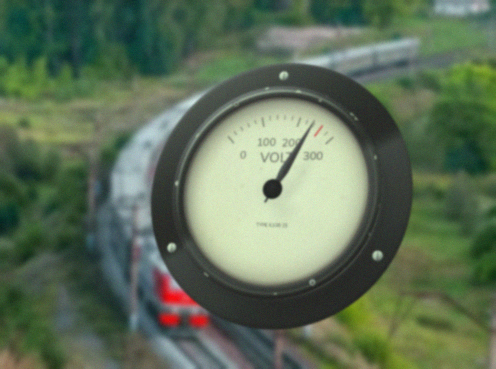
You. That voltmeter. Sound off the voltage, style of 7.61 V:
240 V
